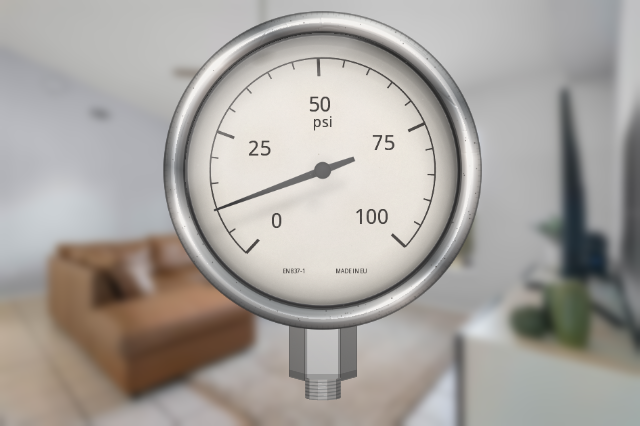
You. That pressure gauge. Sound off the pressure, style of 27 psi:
10 psi
